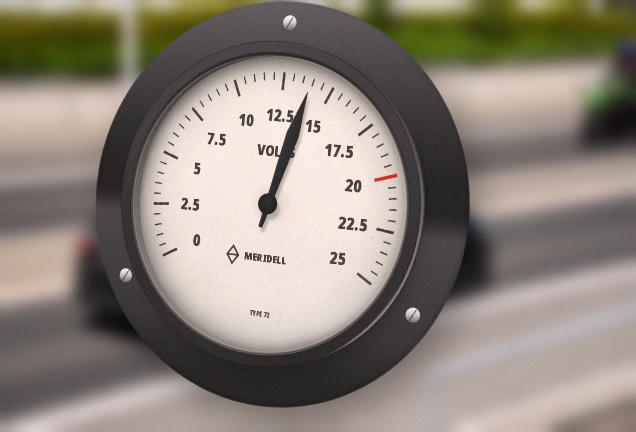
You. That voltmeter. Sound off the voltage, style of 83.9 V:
14 V
